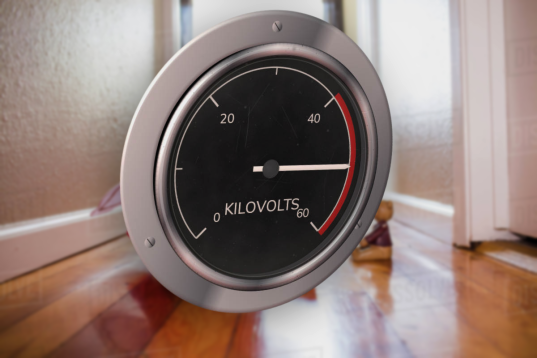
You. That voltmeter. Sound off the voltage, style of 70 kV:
50 kV
